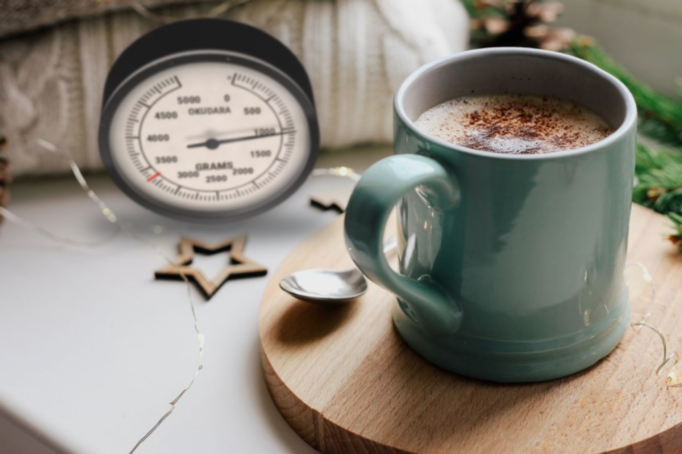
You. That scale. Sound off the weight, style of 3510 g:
1000 g
